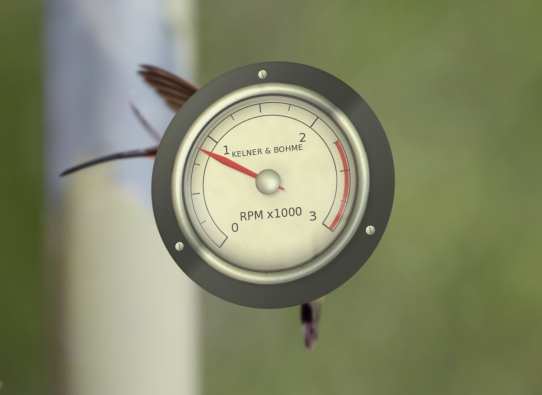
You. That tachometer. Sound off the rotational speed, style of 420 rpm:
875 rpm
